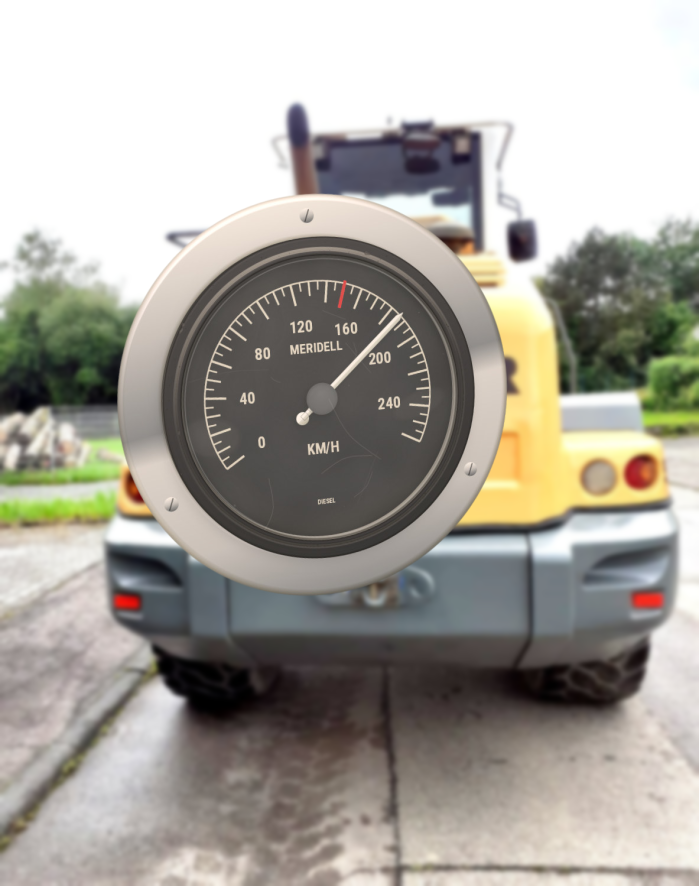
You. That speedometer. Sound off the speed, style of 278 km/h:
185 km/h
